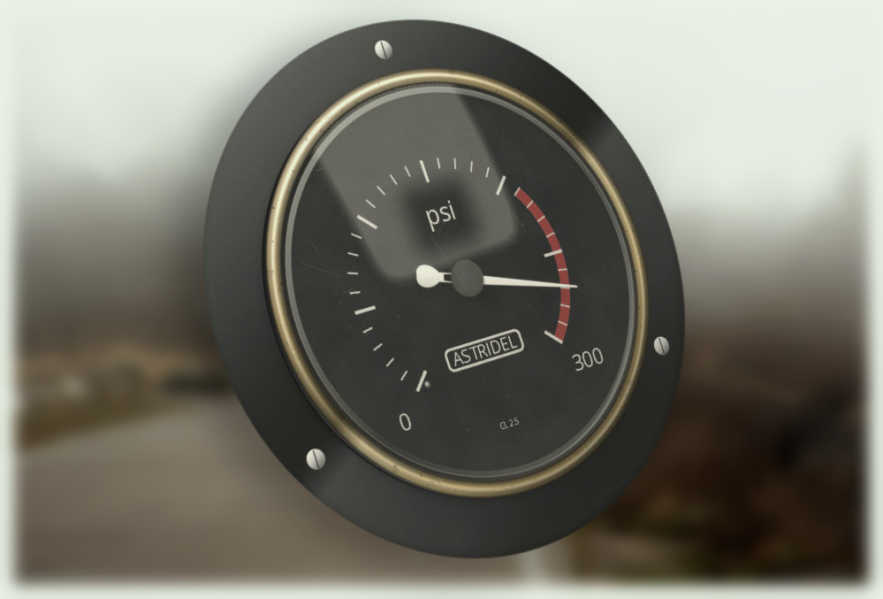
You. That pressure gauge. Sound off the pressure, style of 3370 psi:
270 psi
